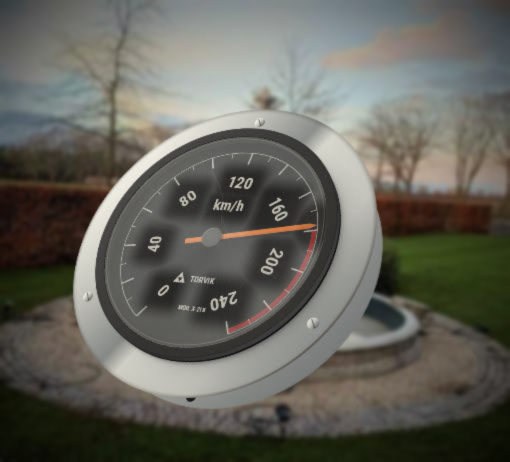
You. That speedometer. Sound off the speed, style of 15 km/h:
180 km/h
